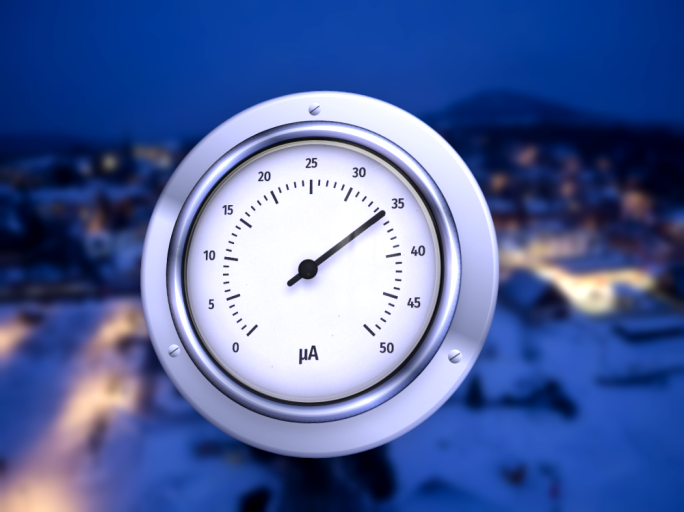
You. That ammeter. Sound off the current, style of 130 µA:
35 µA
